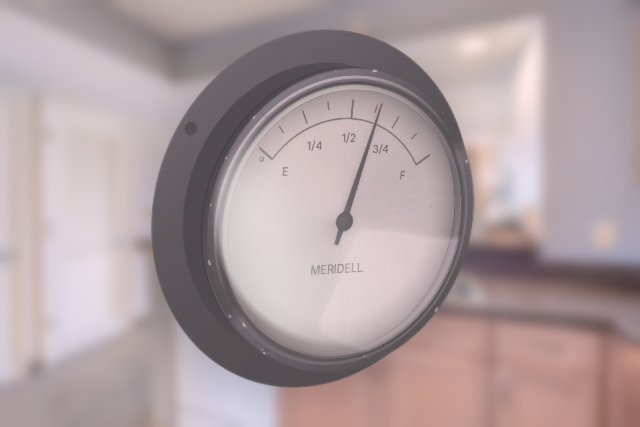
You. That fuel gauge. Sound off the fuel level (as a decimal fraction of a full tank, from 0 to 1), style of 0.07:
0.625
